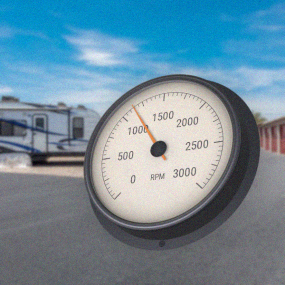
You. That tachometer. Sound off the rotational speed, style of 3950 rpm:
1150 rpm
